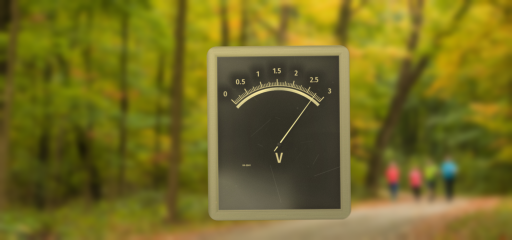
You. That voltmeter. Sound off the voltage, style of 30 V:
2.75 V
